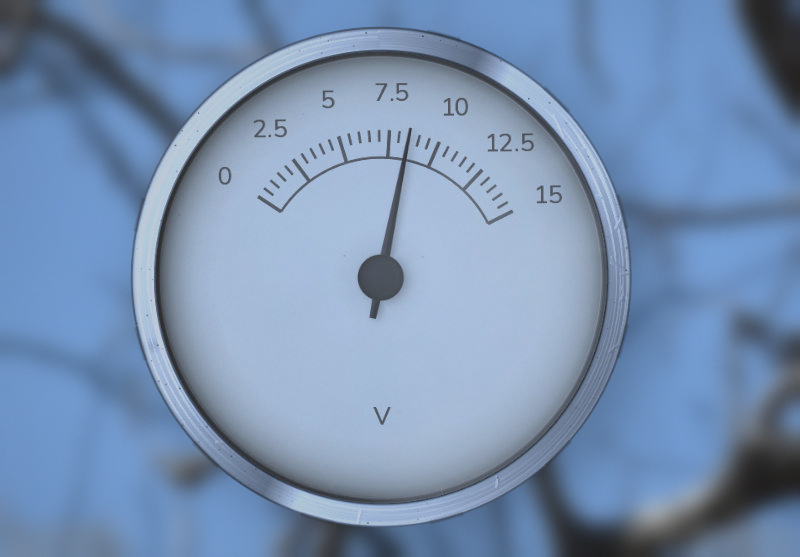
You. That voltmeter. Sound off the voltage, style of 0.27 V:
8.5 V
